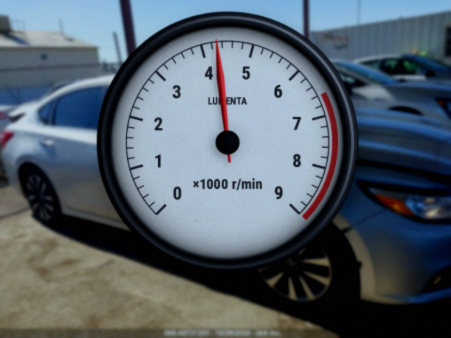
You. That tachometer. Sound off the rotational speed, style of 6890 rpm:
4300 rpm
